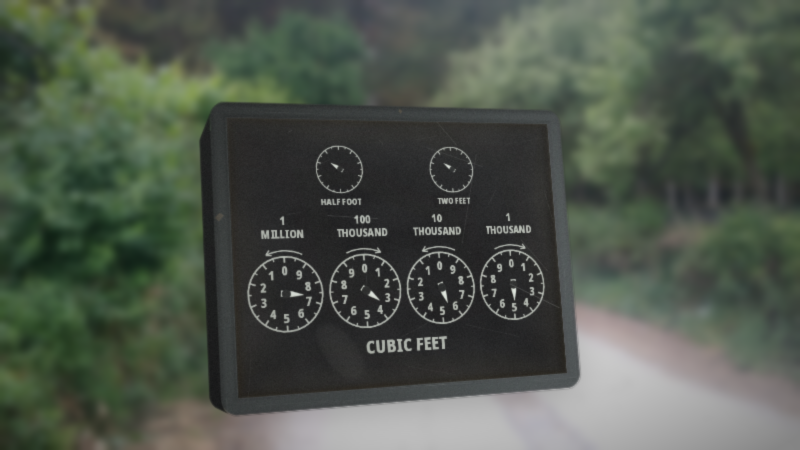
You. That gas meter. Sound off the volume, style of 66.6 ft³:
735500 ft³
